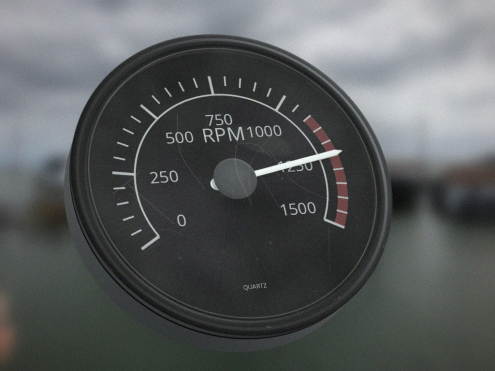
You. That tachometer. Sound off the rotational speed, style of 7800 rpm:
1250 rpm
